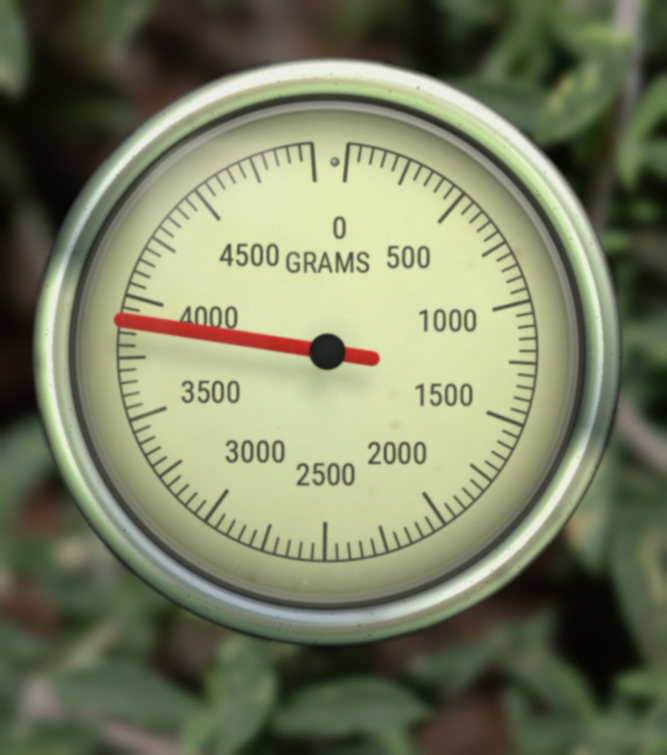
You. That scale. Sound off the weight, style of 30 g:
3900 g
